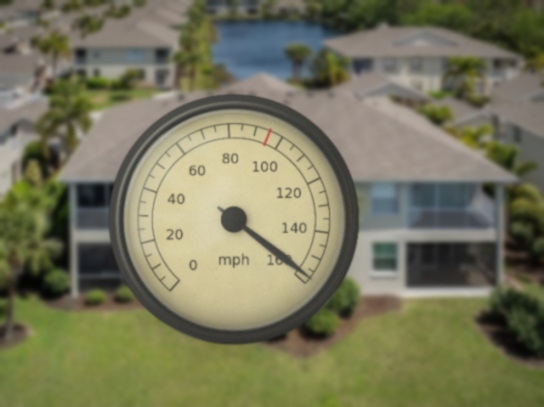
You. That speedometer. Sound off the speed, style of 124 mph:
157.5 mph
